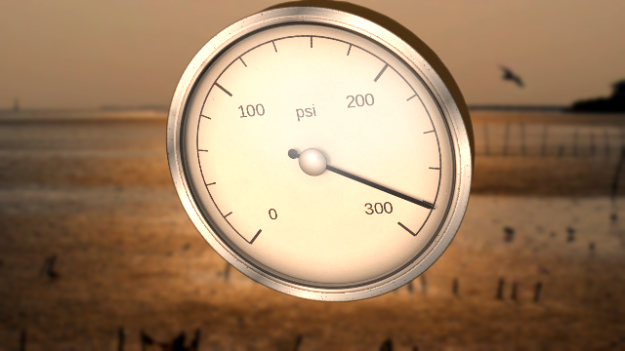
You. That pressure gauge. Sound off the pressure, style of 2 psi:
280 psi
